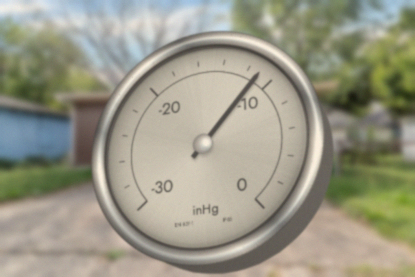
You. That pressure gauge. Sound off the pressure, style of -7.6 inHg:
-11 inHg
